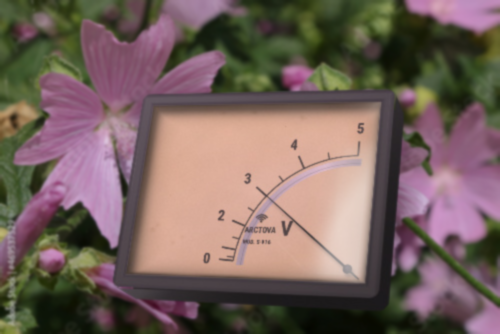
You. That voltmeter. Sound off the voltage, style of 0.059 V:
3 V
